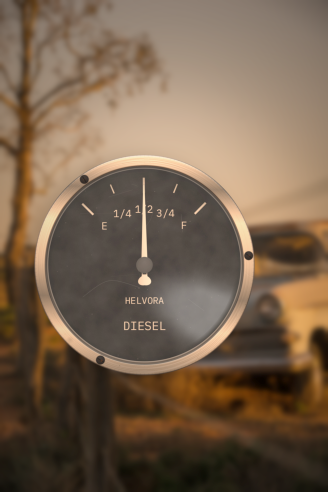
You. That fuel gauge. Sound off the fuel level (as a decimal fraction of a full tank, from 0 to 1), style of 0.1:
0.5
